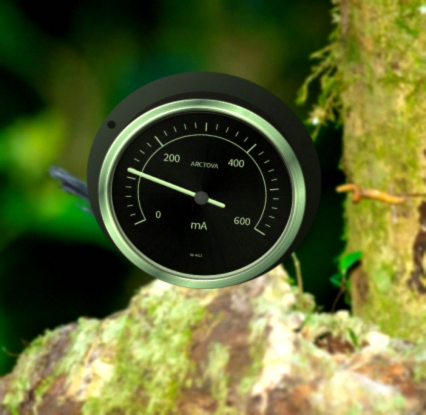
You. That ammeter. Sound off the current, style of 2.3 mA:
120 mA
